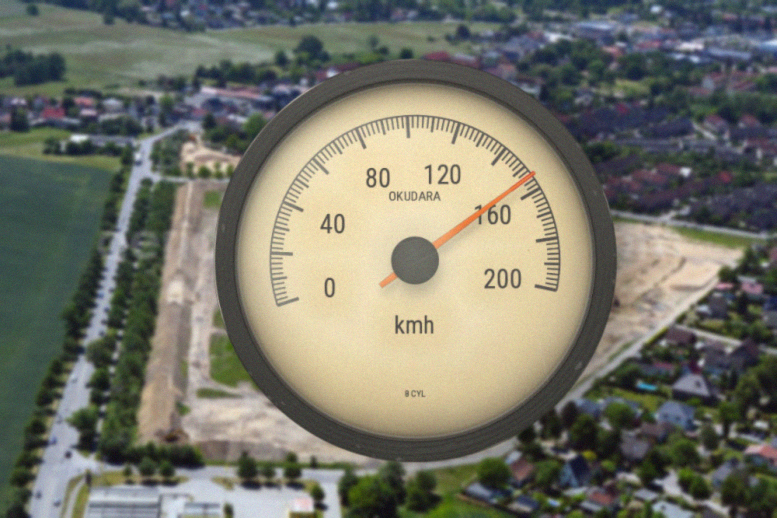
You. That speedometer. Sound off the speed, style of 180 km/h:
154 km/h
